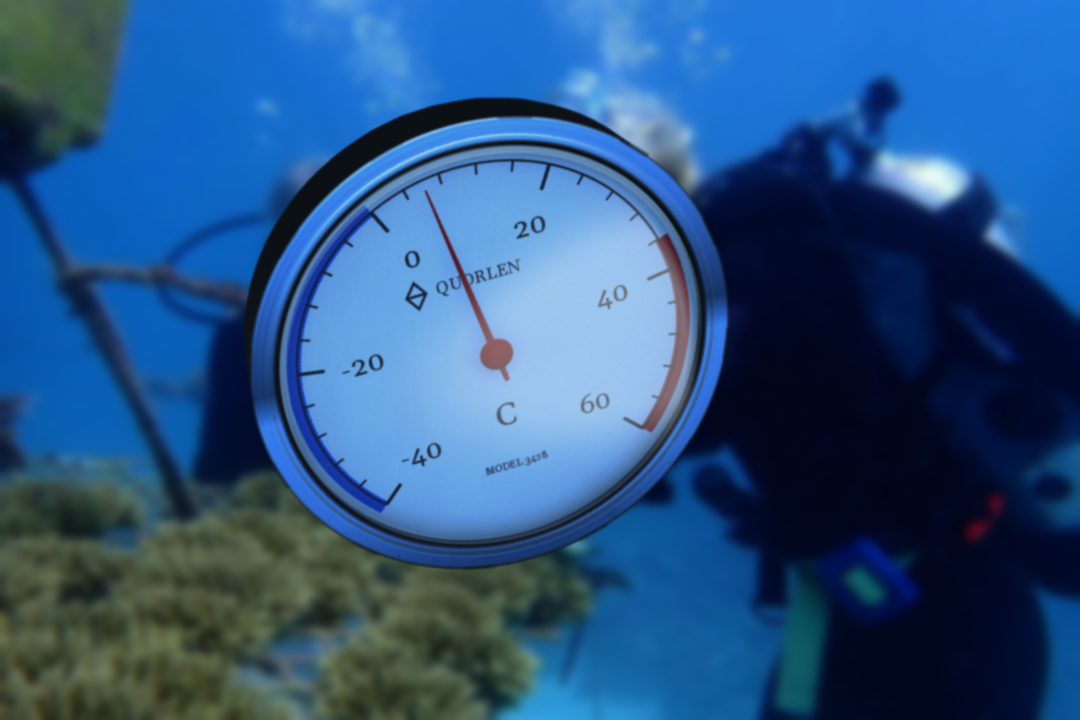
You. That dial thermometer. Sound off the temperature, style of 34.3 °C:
6 °C
